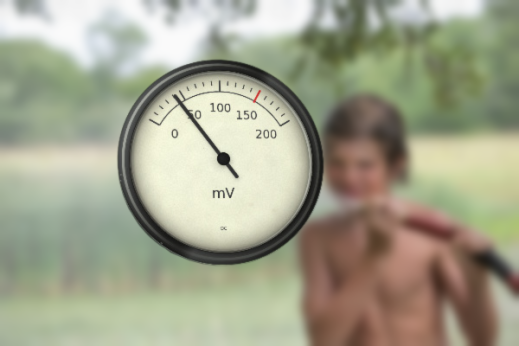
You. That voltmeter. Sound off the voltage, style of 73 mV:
40 mV
